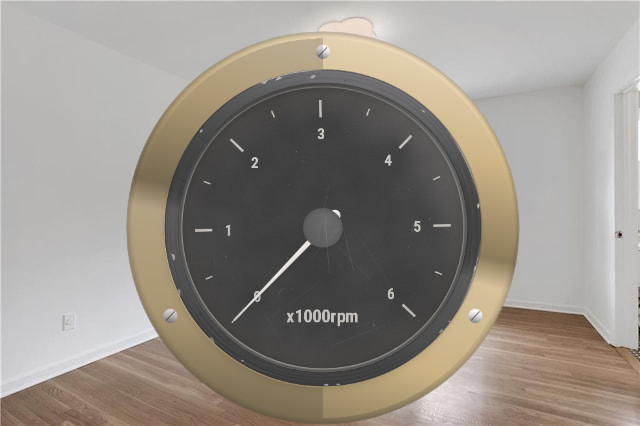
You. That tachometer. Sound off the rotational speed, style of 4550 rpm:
0 rpm
